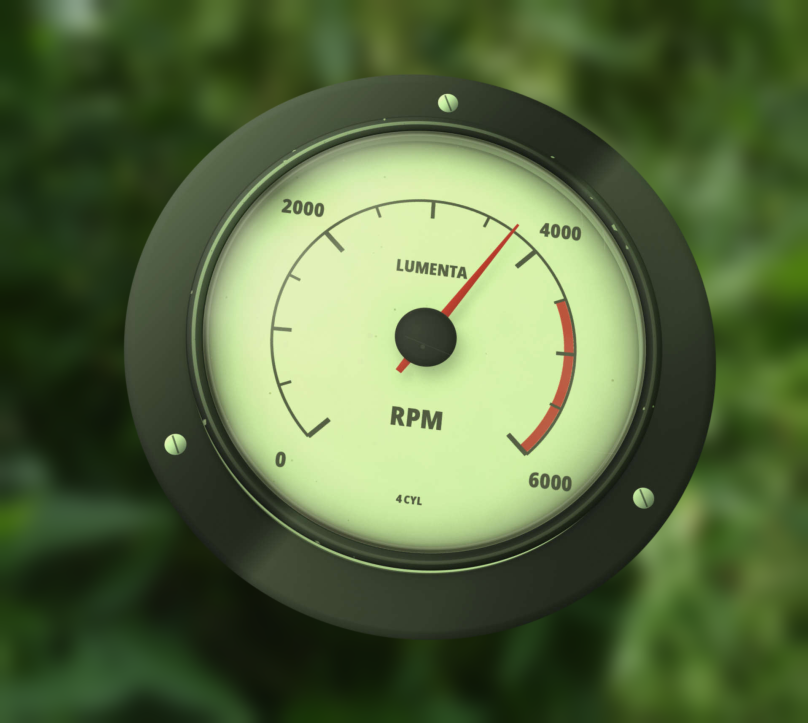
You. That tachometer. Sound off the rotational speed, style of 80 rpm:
3750 rpm
